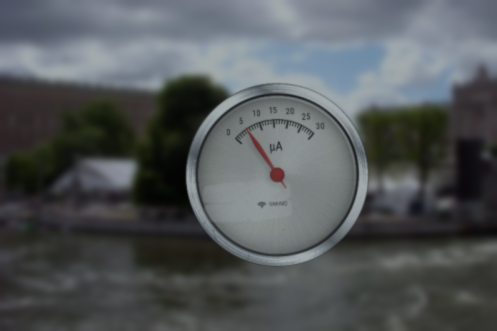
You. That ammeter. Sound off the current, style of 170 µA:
5 µA
